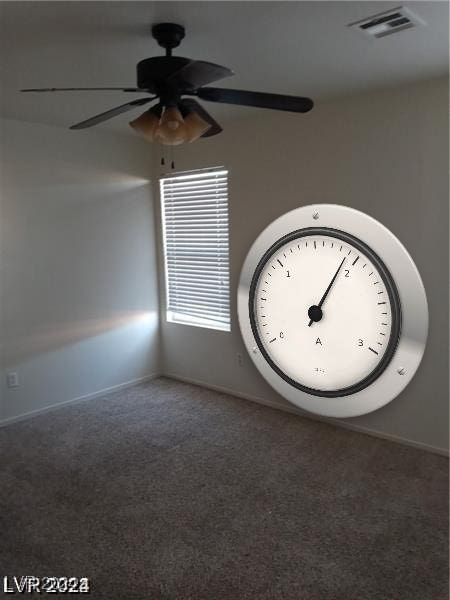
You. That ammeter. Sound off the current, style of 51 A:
1.9 A
